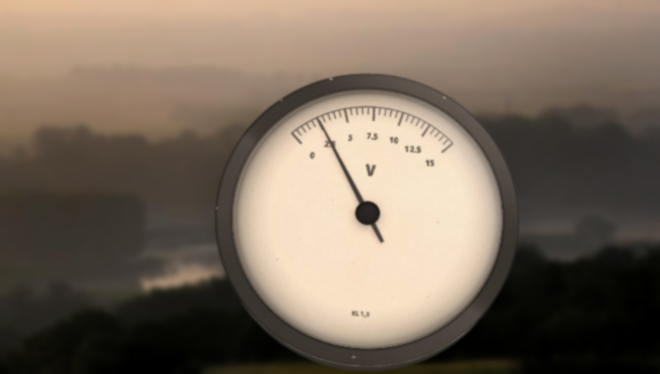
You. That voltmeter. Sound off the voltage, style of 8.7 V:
2.5 V
